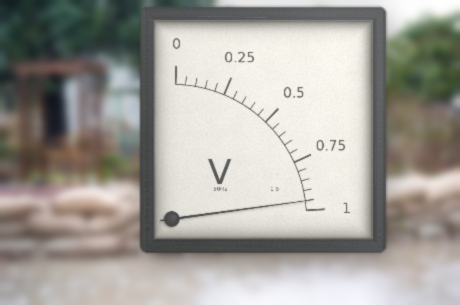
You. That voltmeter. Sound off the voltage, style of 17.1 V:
0.95 V
